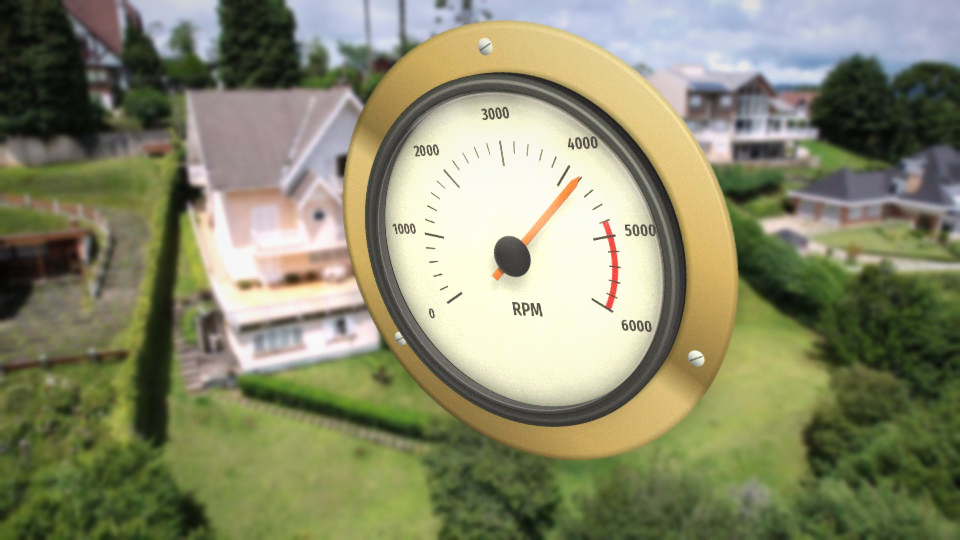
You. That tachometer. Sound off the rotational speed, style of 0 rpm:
4200 rpm
